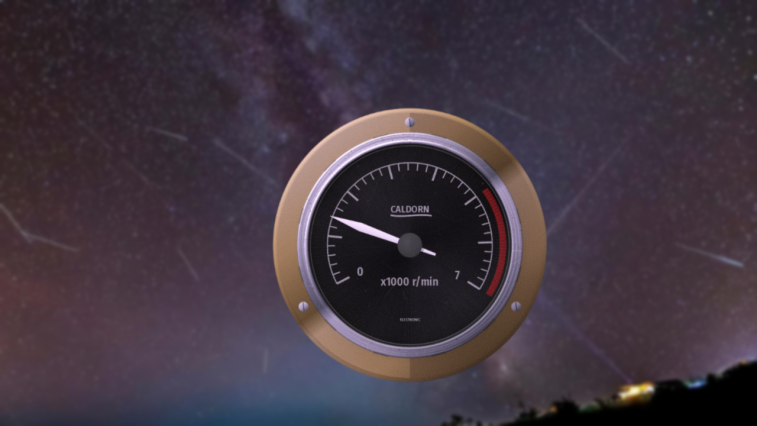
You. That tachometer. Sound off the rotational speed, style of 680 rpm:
1400 rpm
